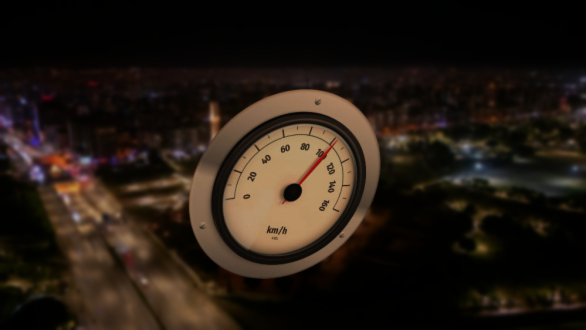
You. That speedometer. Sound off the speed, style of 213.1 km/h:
100 km/h
